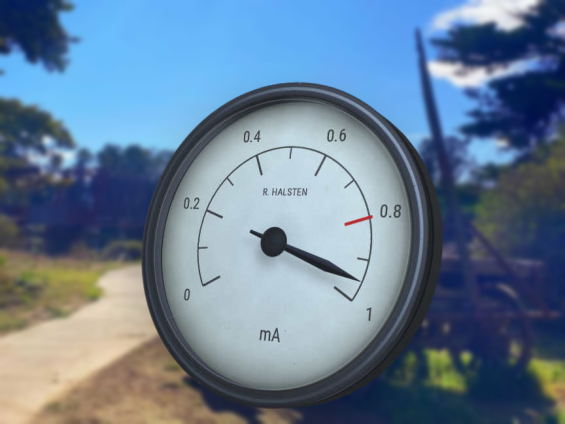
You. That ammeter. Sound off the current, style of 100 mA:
0.95 mA
